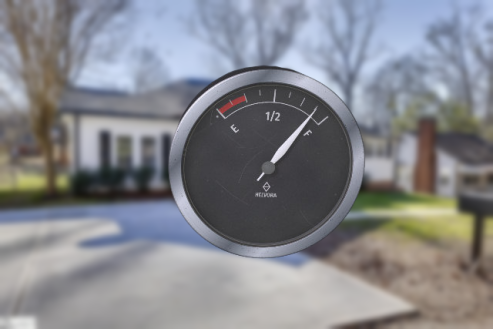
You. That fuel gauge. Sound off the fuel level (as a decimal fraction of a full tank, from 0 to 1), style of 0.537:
0.875
